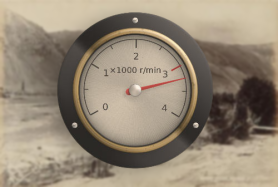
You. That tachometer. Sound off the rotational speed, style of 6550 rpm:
3250 rpm
